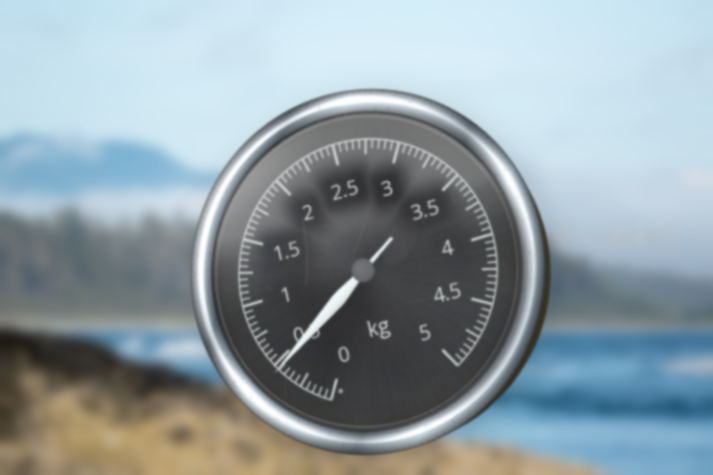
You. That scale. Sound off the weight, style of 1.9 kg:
0.45 kg
